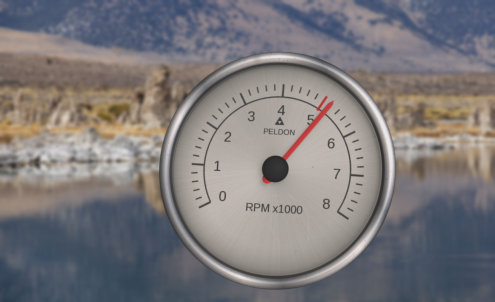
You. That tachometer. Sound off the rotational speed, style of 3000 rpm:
5200 rpm
